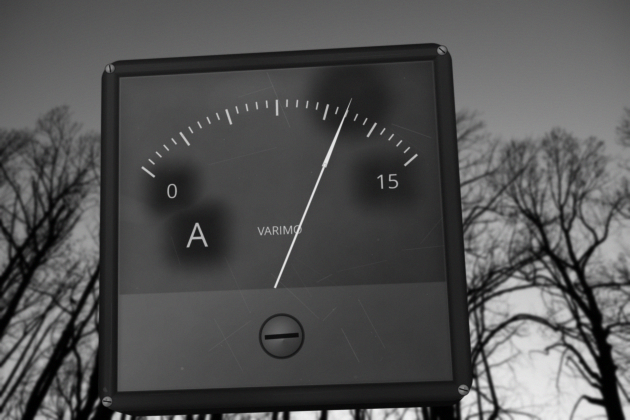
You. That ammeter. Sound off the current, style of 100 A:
11 A
